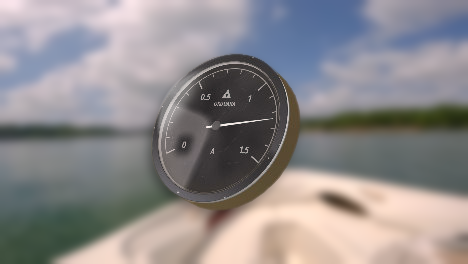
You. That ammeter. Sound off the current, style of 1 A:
1.25 A
